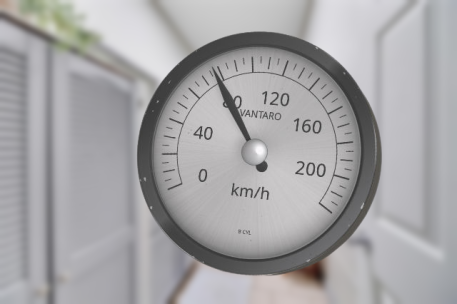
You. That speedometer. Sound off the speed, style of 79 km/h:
77.5 km/h
